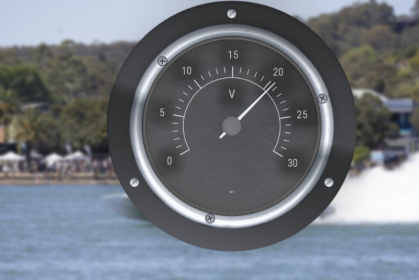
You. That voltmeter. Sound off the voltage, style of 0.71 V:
20.5 V
